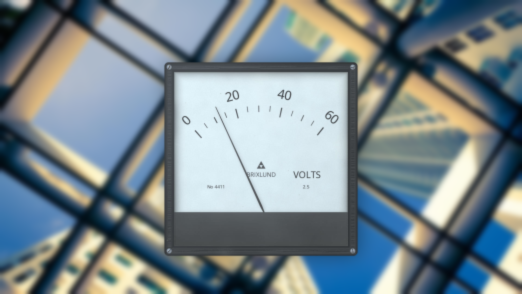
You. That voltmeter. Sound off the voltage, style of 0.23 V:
12.5 V
